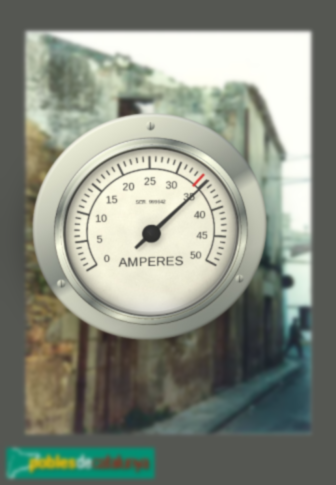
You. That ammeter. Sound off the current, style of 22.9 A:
35 A
